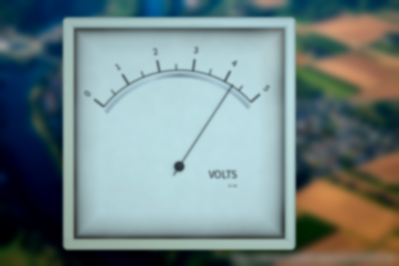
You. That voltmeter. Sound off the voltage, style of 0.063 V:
4.25 V
